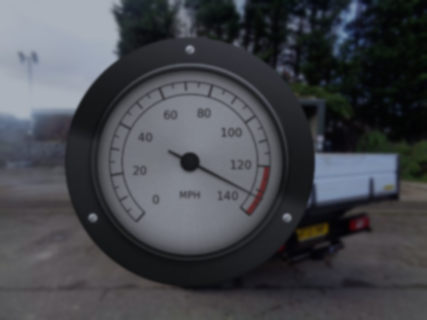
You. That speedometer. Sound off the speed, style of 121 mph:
132.5 mph
